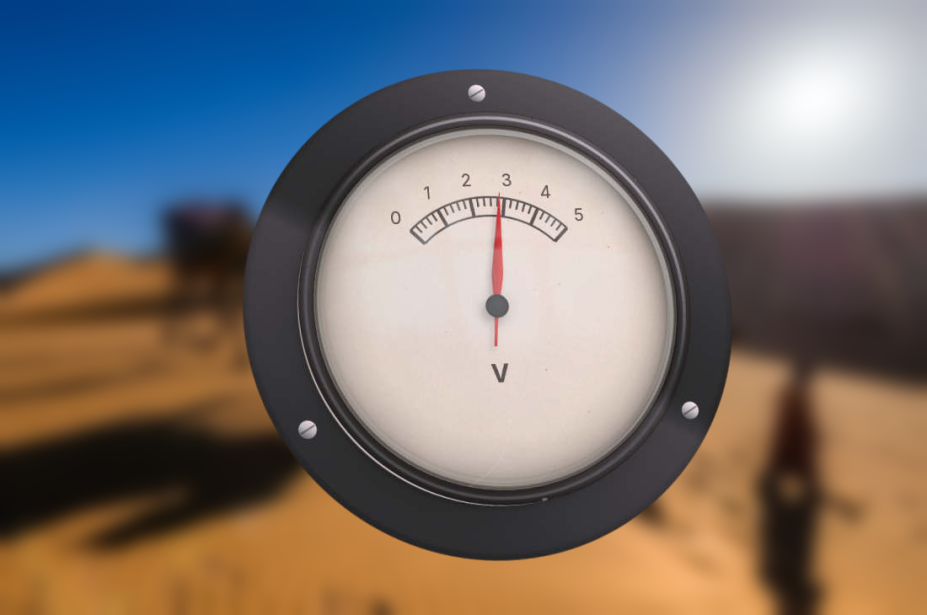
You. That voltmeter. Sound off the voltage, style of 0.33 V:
2.8 V
